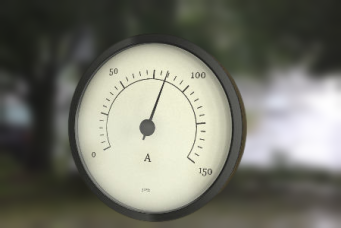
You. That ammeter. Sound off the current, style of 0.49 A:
85 A
